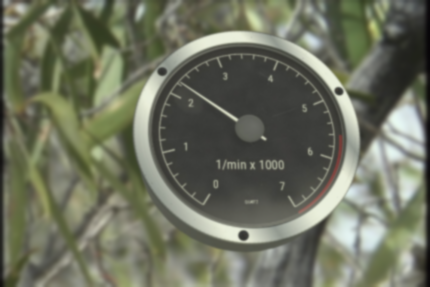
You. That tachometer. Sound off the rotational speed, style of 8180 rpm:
2200 rpm
